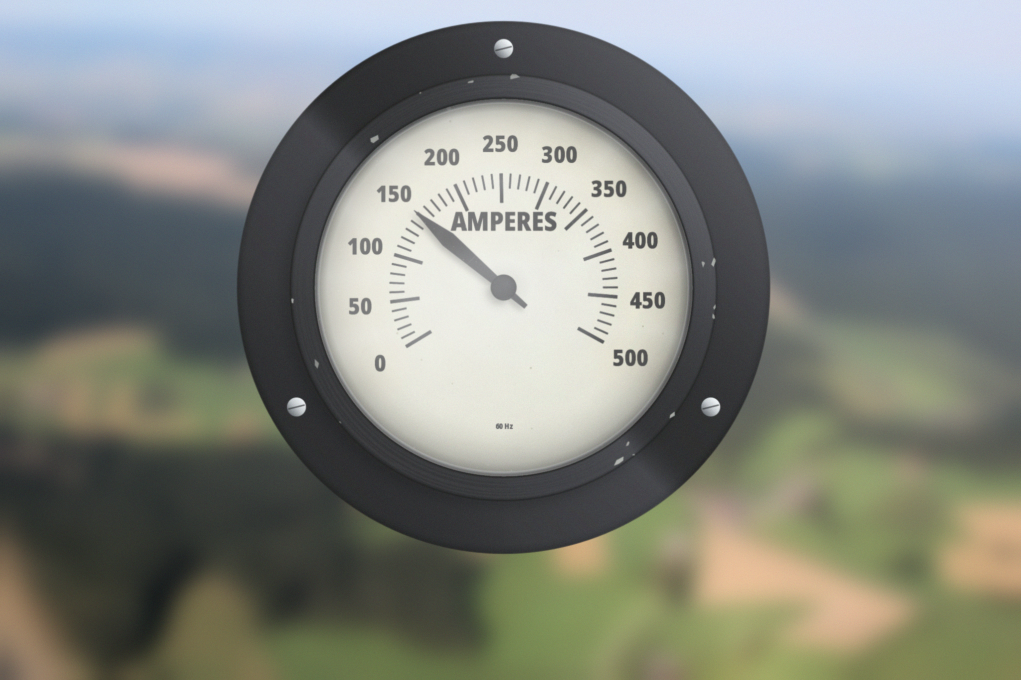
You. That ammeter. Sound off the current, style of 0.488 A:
150 A
